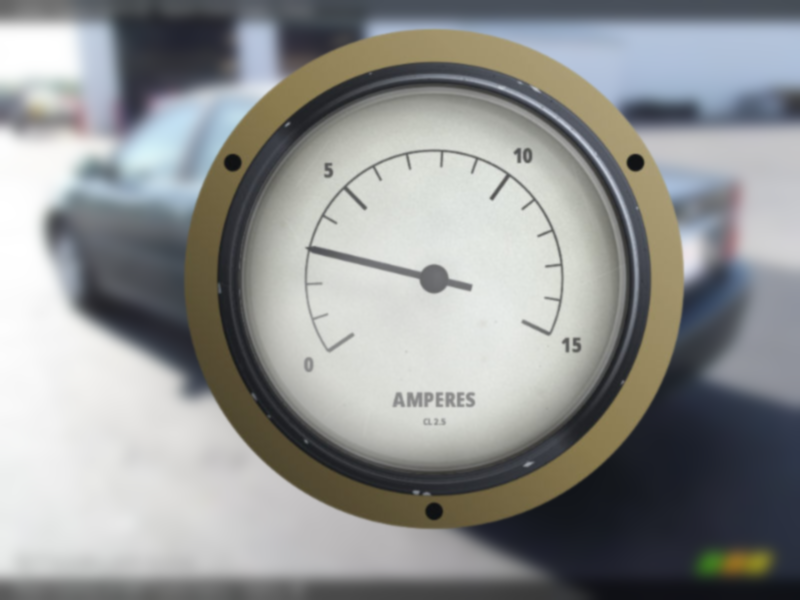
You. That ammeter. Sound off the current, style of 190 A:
3 A
